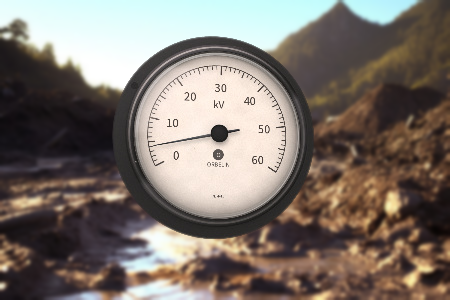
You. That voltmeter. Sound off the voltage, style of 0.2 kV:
4 kV
